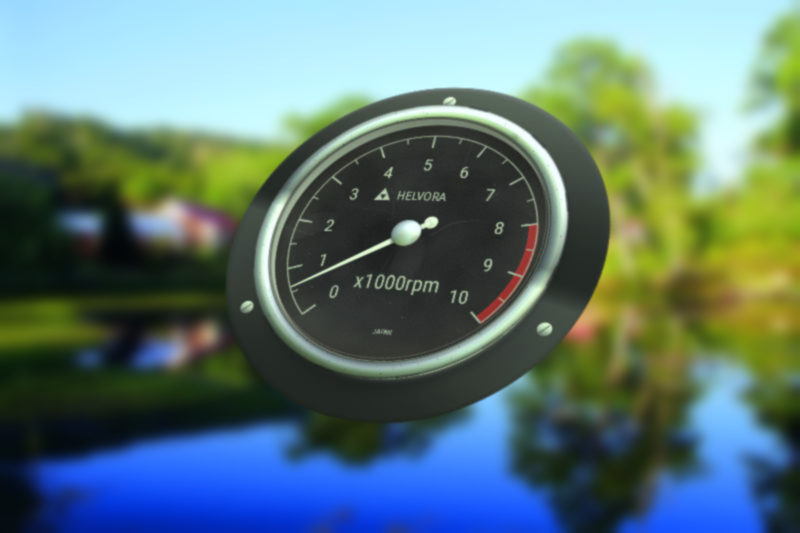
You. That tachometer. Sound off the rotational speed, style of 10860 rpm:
500 rpm
